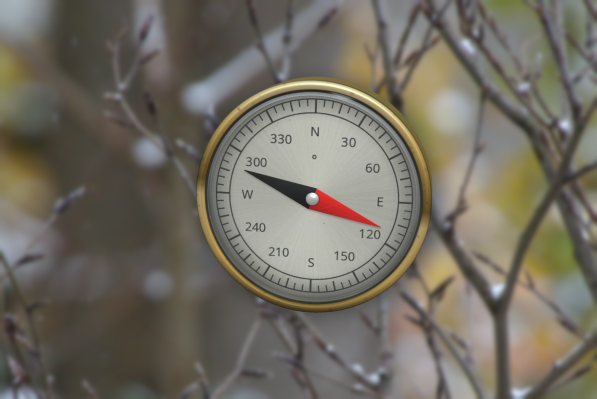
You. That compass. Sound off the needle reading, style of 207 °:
110 °
